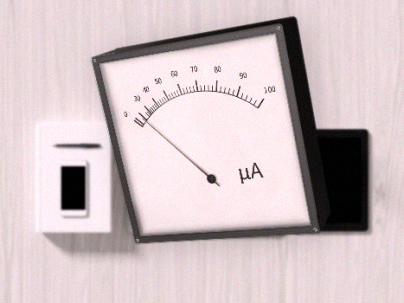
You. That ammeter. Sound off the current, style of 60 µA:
20 µA
